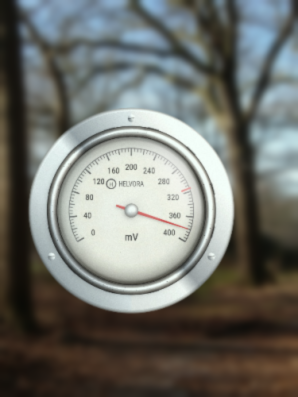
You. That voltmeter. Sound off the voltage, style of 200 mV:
380 mV
